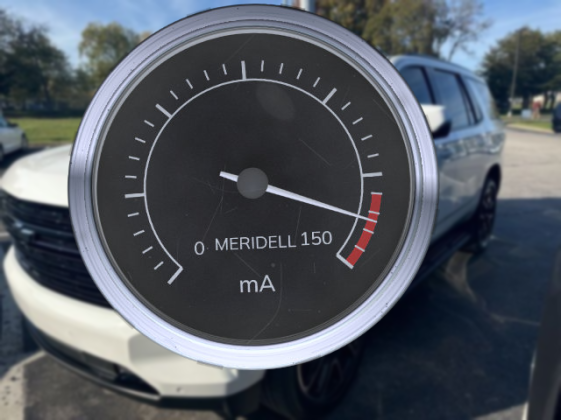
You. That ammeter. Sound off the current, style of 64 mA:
137.5 mA
